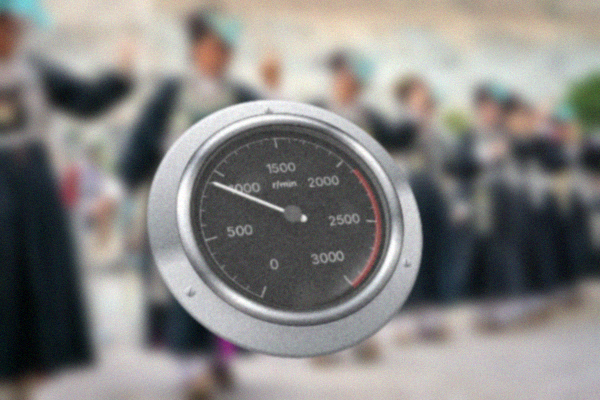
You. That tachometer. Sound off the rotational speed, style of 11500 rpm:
900 rpm
